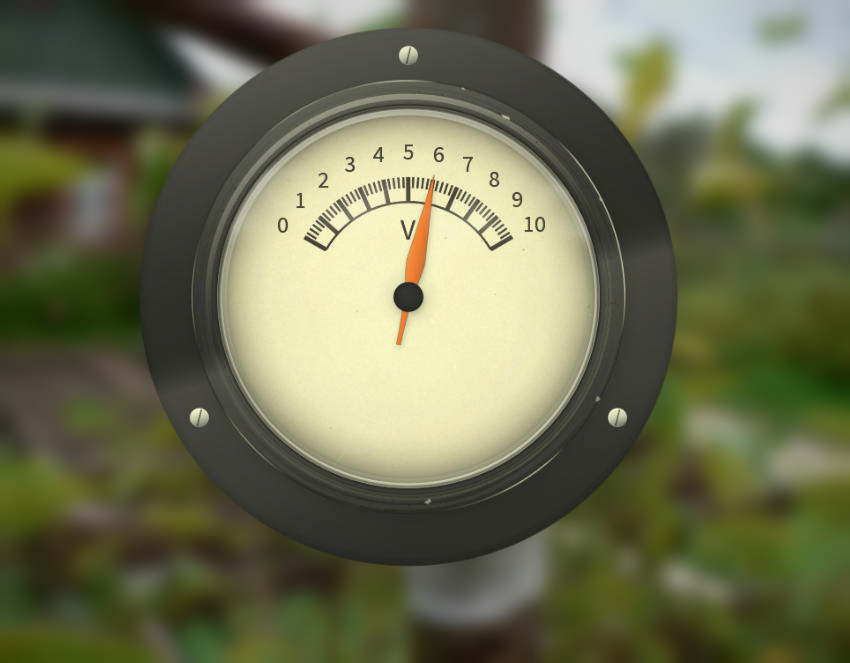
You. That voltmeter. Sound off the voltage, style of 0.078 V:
6 V
